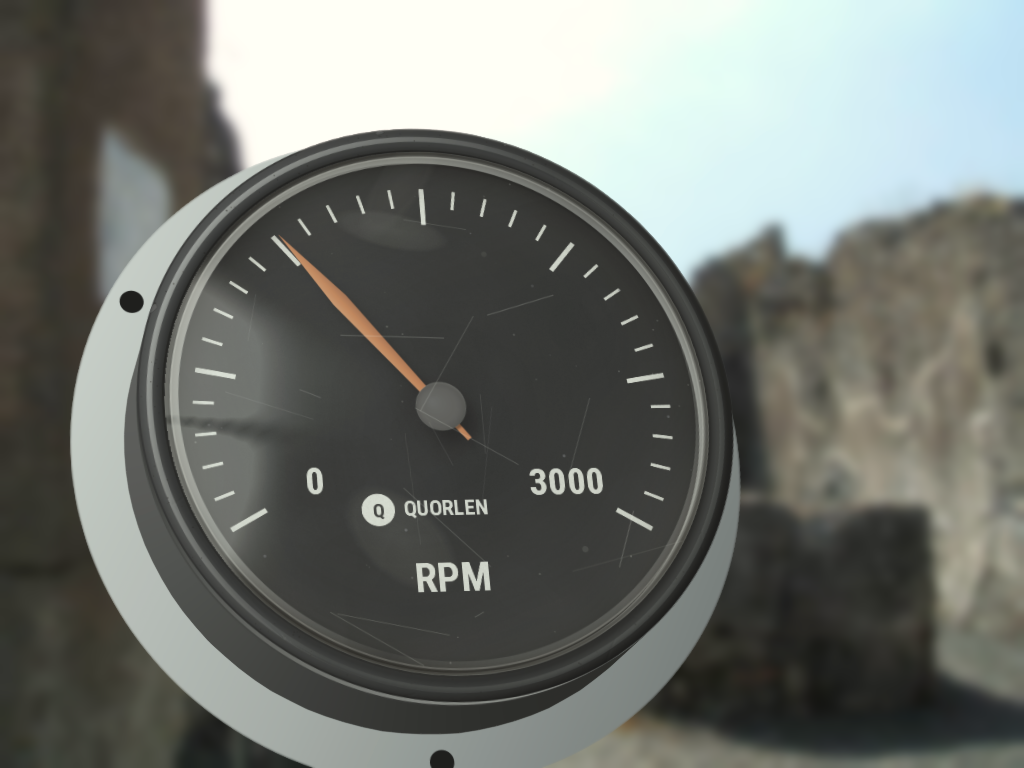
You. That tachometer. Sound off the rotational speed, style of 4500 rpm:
1000 rpm
